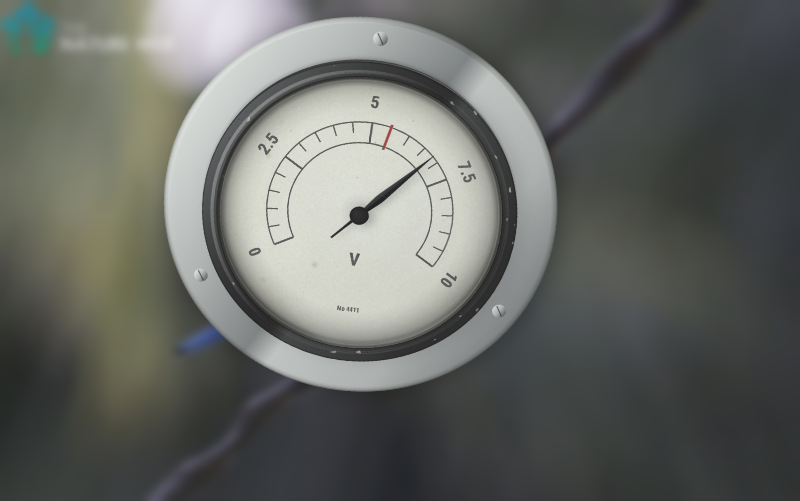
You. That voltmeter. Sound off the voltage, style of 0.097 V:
6.75 V
